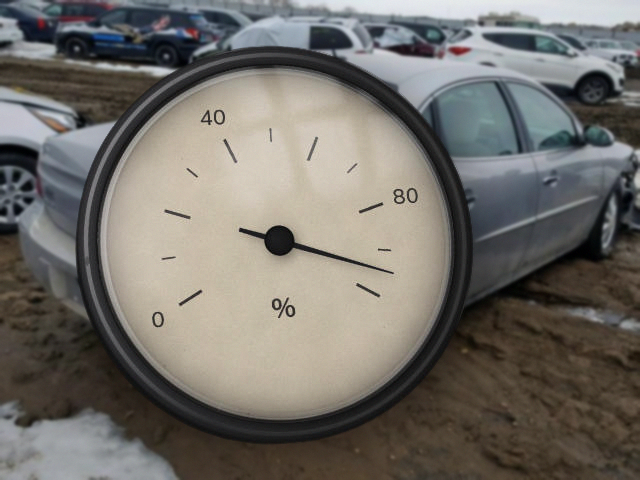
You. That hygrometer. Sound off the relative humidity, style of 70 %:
95 %
